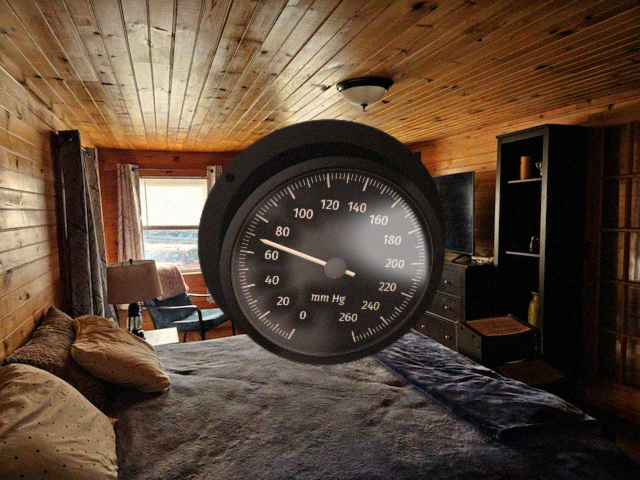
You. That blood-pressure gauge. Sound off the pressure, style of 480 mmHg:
70 mmHg
